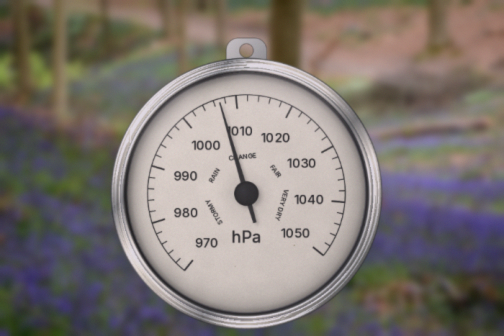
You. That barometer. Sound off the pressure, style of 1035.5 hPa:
1007 hPa
